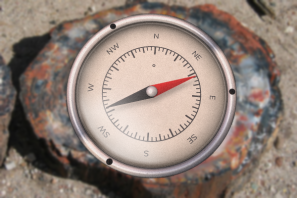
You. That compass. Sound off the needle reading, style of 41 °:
65 °
